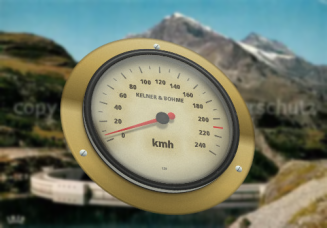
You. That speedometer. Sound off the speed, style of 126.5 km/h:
5 km/h
